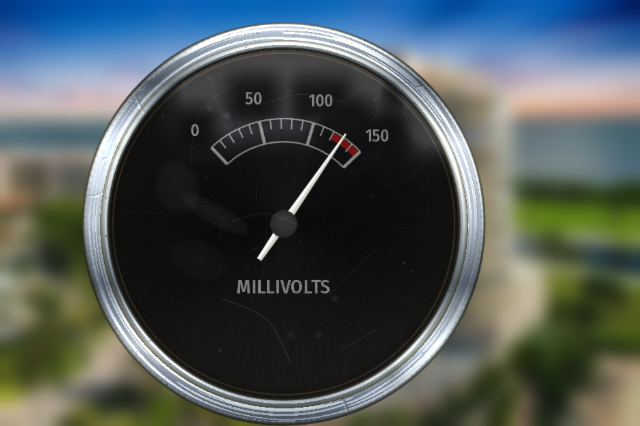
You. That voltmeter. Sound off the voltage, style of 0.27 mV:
130 mV
